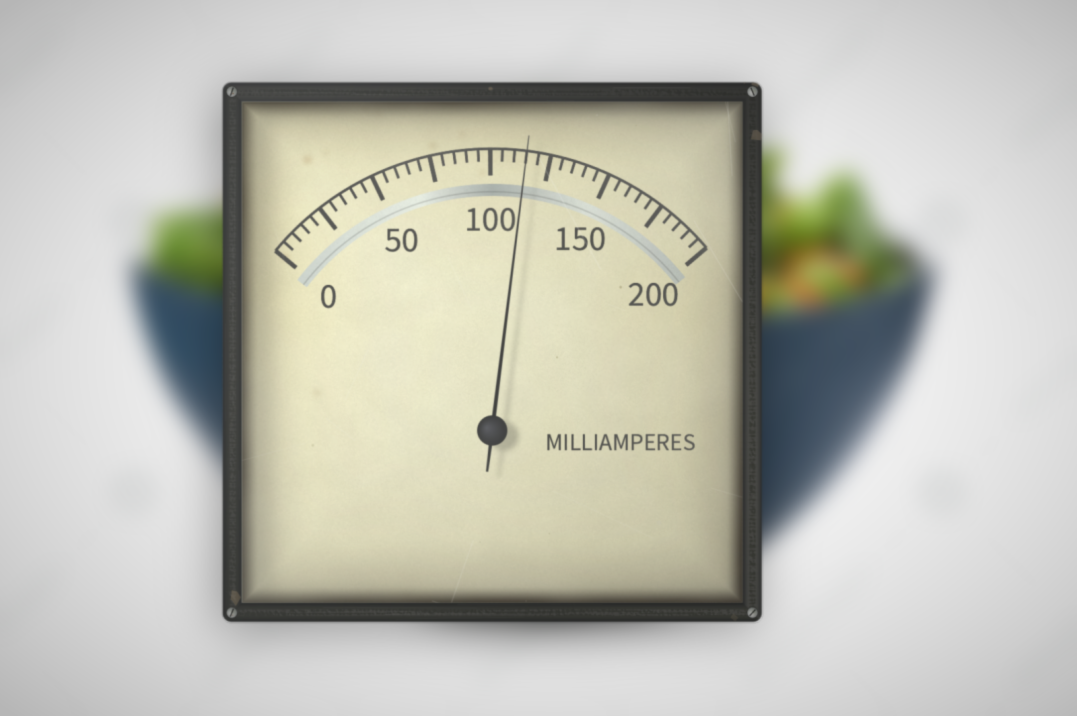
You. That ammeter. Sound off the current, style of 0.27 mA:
115 mA
